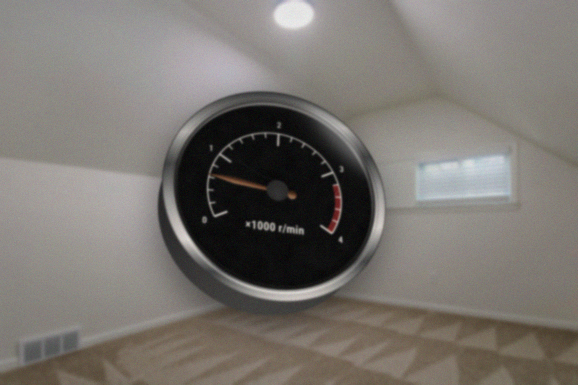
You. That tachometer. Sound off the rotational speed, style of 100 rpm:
600 rpm
